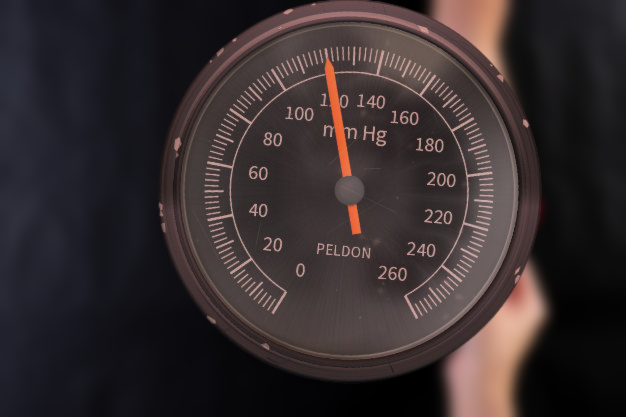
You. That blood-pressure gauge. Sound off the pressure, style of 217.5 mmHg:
120 mmHg
